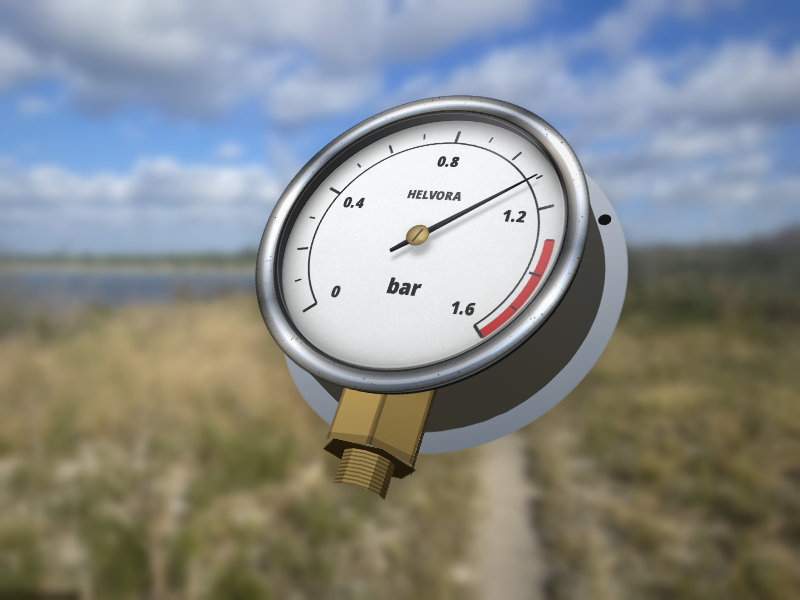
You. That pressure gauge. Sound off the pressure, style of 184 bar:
1.1 bar
